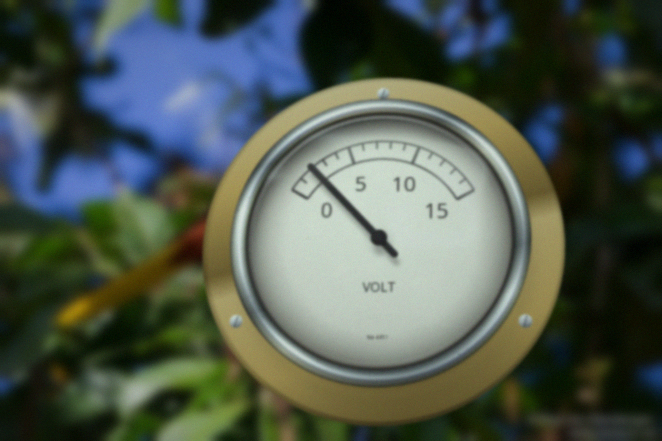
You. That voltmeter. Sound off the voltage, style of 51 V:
2 V
